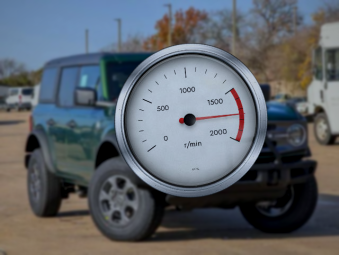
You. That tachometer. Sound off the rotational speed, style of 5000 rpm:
1750 rpm
